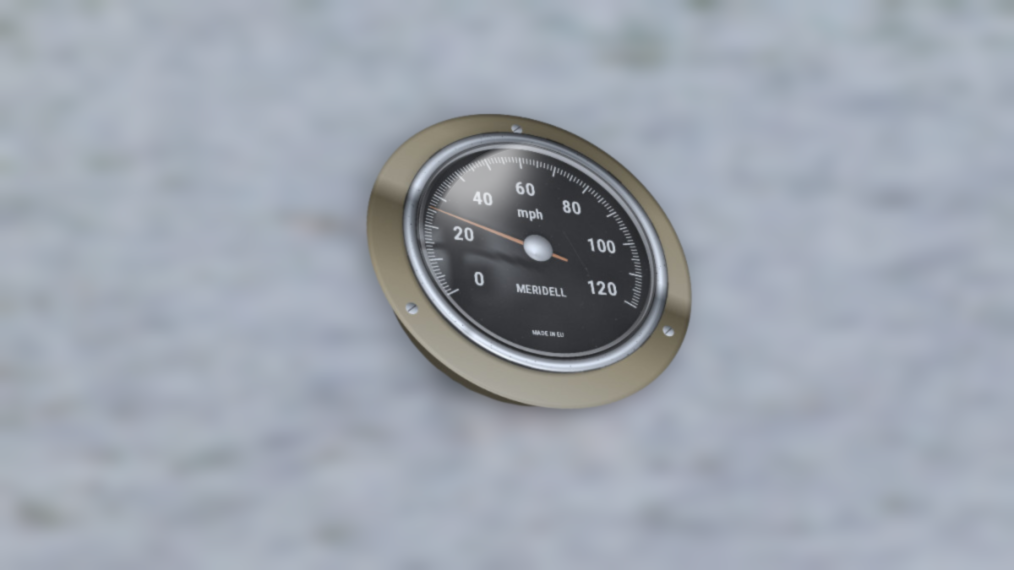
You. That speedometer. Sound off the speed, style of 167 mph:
25 mph
